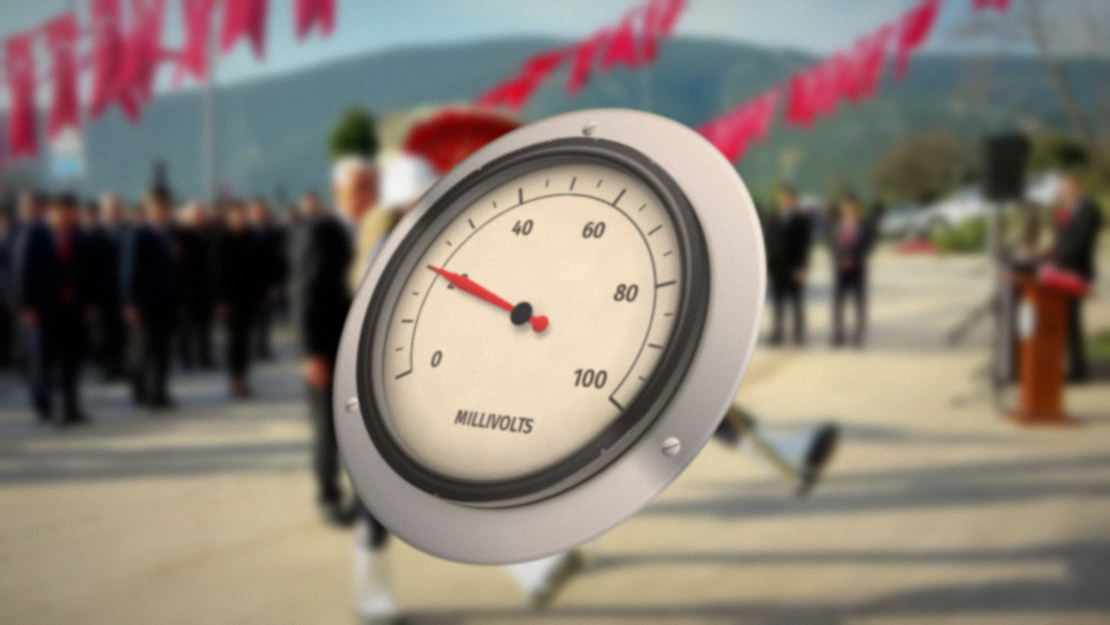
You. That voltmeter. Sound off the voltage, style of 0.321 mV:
20 mV
